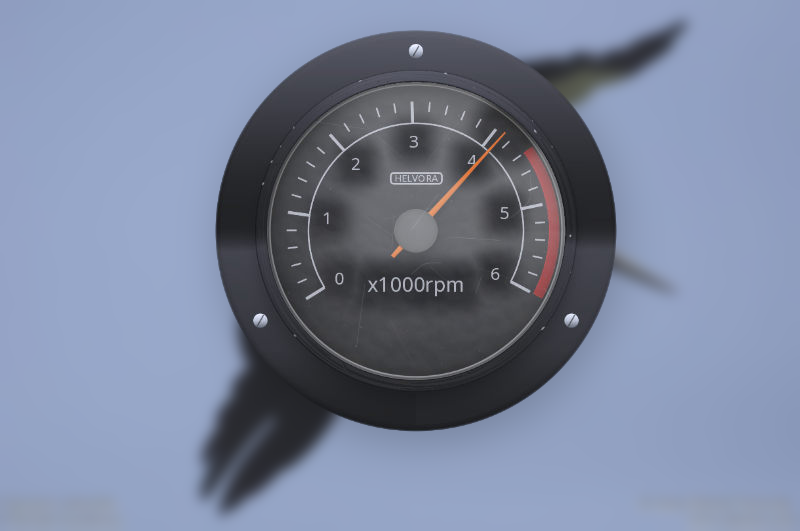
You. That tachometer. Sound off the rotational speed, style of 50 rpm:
4100 rpm
